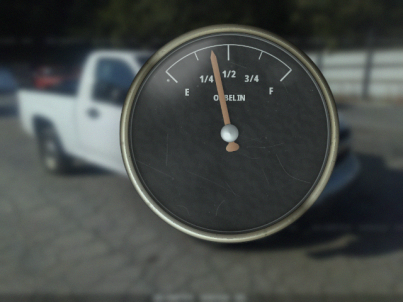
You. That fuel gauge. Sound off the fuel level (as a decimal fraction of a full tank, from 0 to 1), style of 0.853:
0.375
